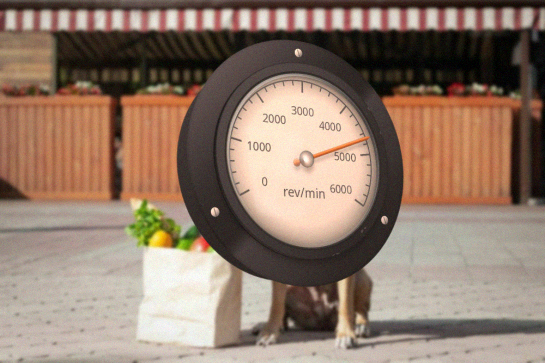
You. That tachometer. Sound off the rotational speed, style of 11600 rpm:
4700 rpm
